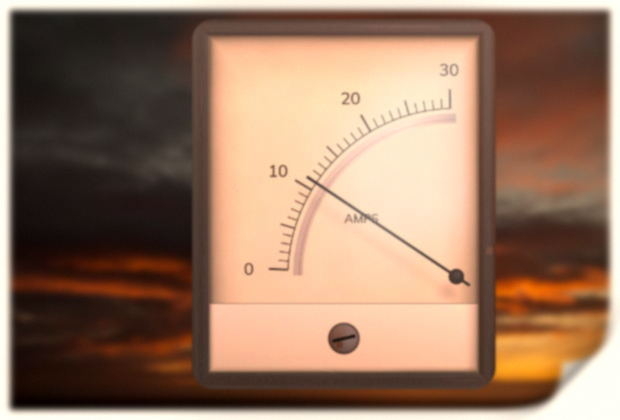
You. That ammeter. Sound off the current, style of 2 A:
11 A
